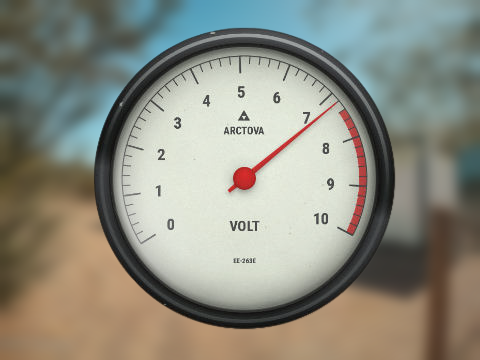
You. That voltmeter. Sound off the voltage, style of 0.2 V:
7.2 V
